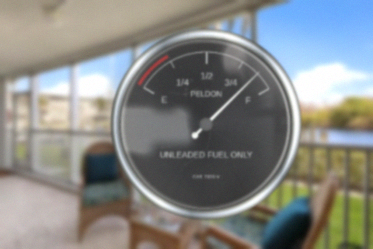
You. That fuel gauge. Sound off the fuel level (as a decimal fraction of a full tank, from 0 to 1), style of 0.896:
0.875
